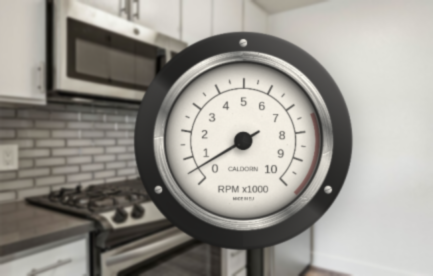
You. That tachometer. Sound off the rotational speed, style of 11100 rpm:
500 rpm
